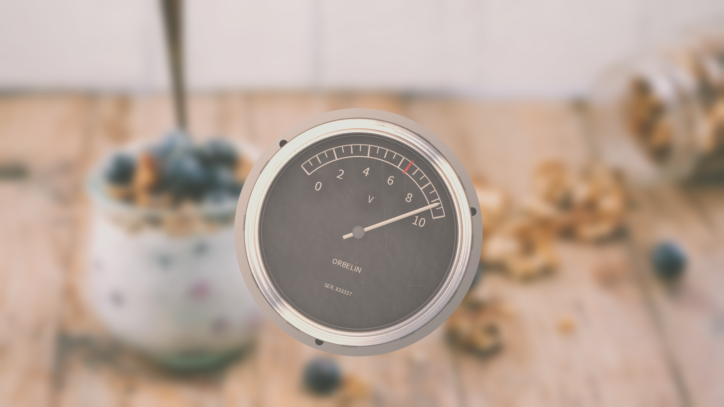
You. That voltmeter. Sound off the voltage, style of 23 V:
9.25 V
